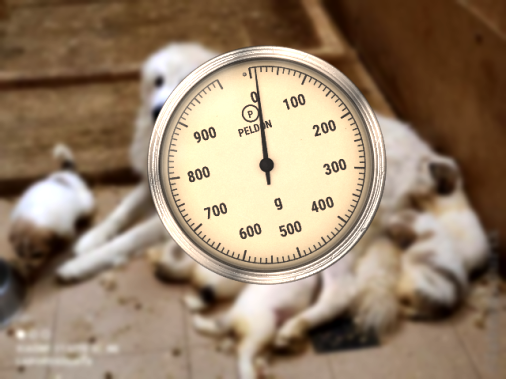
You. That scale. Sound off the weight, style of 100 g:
10 g
